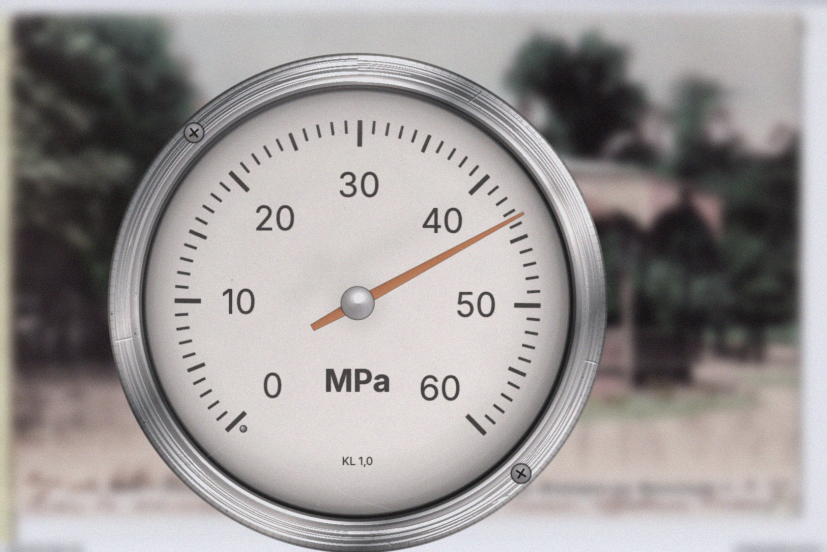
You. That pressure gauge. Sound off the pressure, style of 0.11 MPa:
43.5 MPa
